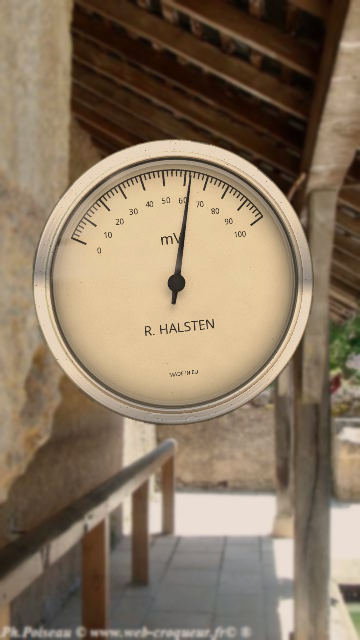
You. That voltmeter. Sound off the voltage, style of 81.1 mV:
62 mV
